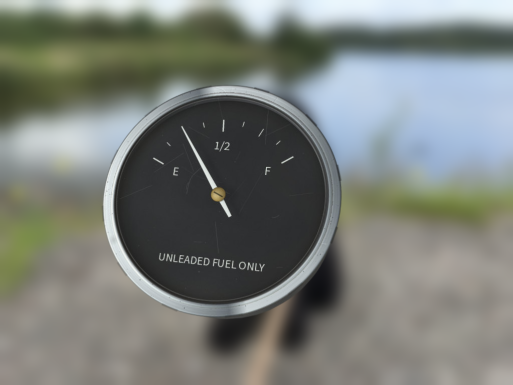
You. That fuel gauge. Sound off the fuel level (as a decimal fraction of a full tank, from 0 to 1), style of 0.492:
0.25
